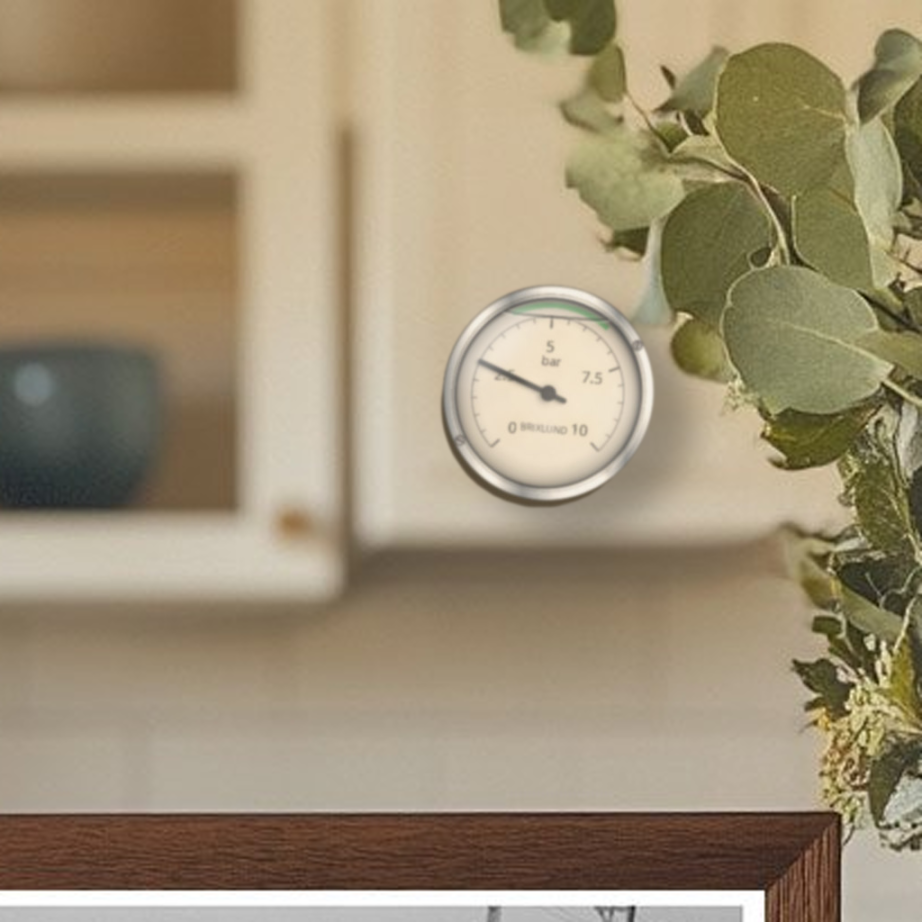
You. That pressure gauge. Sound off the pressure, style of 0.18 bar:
2.5 bar
